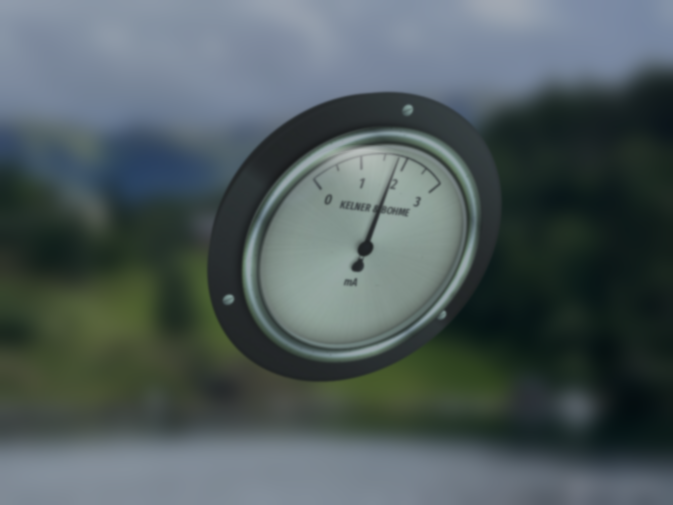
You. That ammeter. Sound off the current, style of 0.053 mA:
1.75 mA
